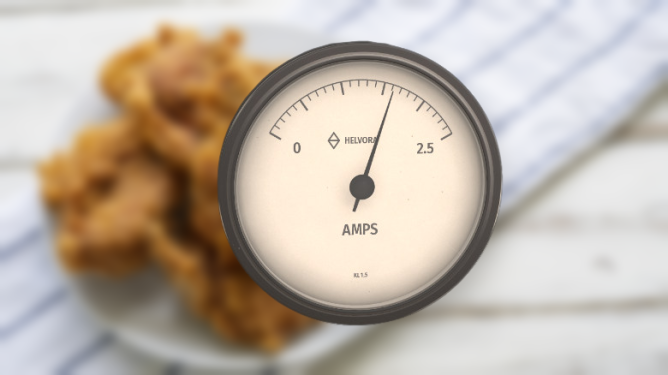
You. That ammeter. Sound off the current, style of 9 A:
1.6 A
